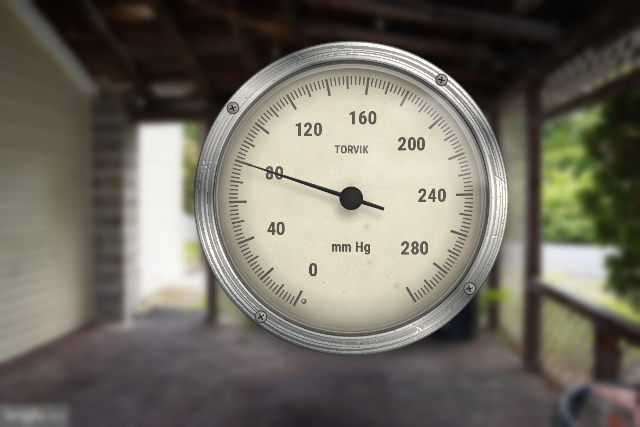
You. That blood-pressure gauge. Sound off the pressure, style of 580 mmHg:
80 mmHg
